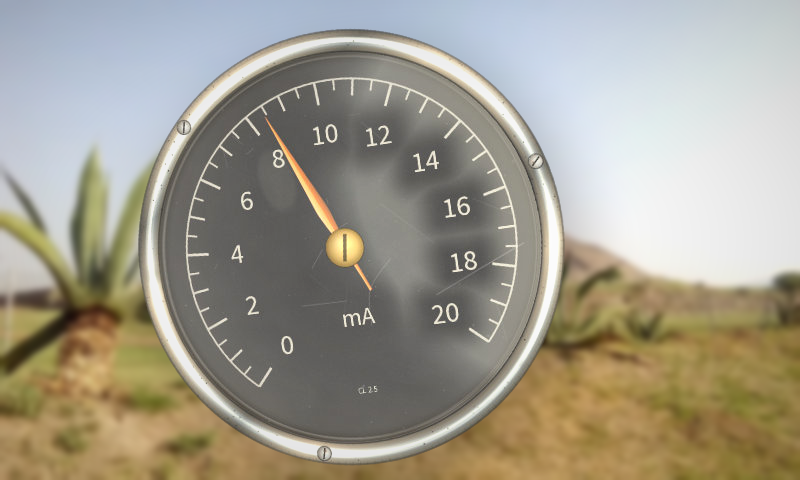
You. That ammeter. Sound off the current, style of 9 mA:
8.5 mA
